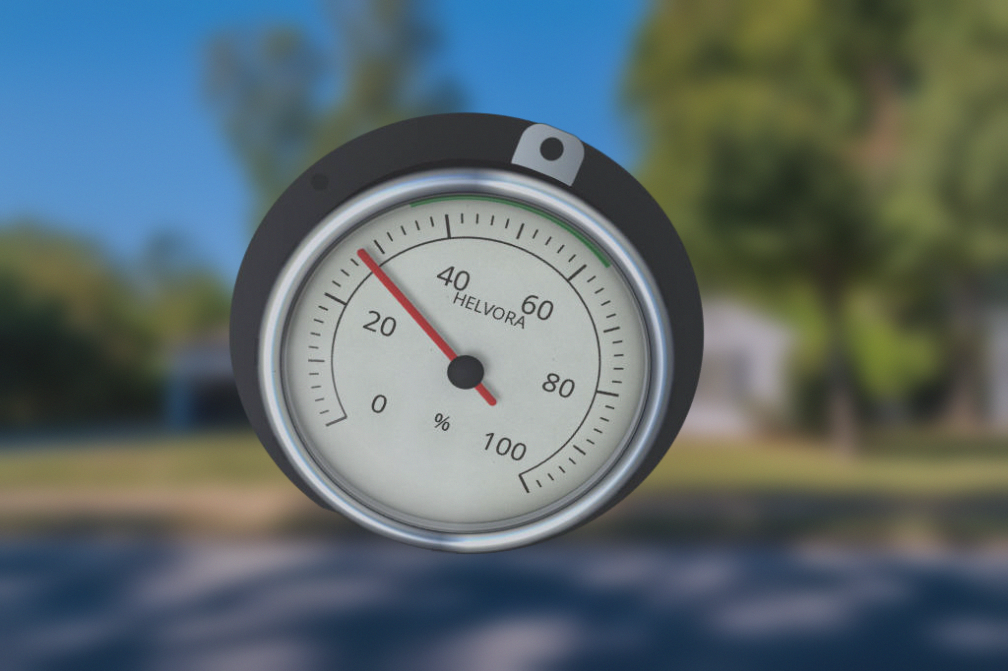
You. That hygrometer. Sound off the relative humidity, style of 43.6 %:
28 %
